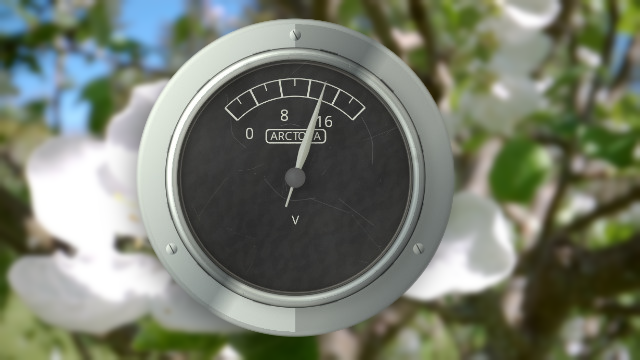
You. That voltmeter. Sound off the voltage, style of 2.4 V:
14 V
